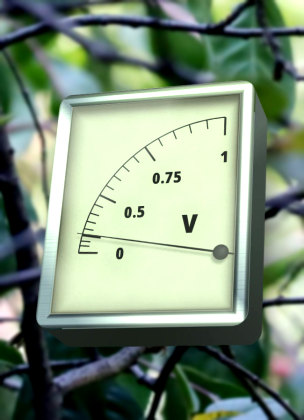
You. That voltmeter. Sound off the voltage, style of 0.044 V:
0.25 V
